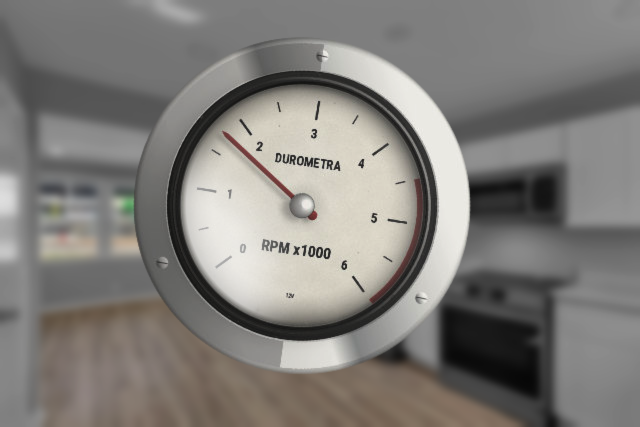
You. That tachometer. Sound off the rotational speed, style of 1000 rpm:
1750 rpm
